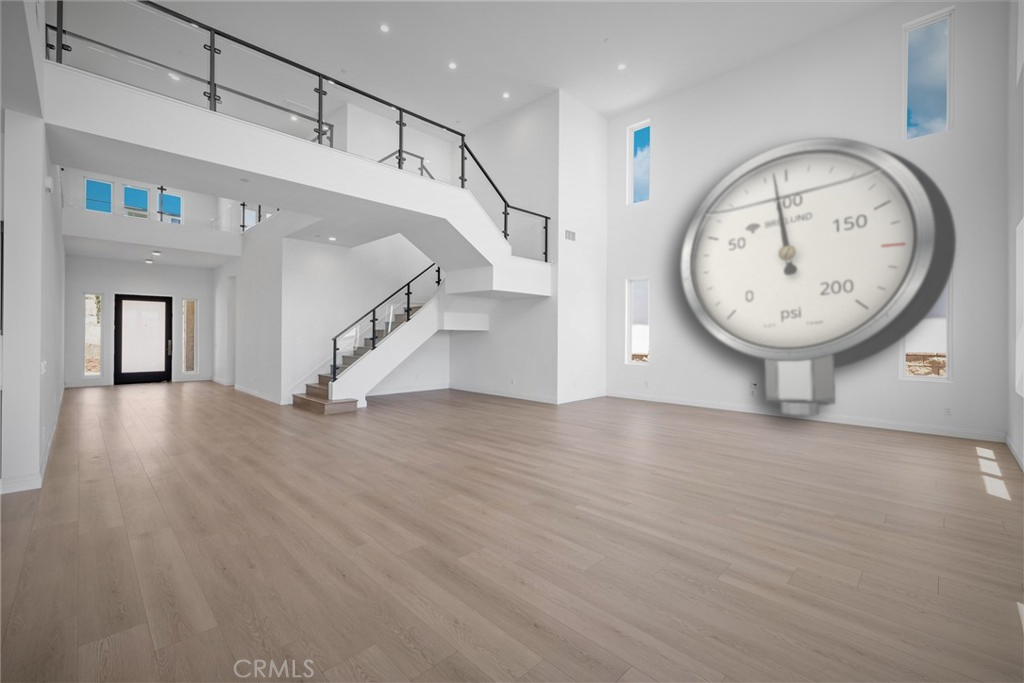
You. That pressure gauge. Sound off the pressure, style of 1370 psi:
95 psi
